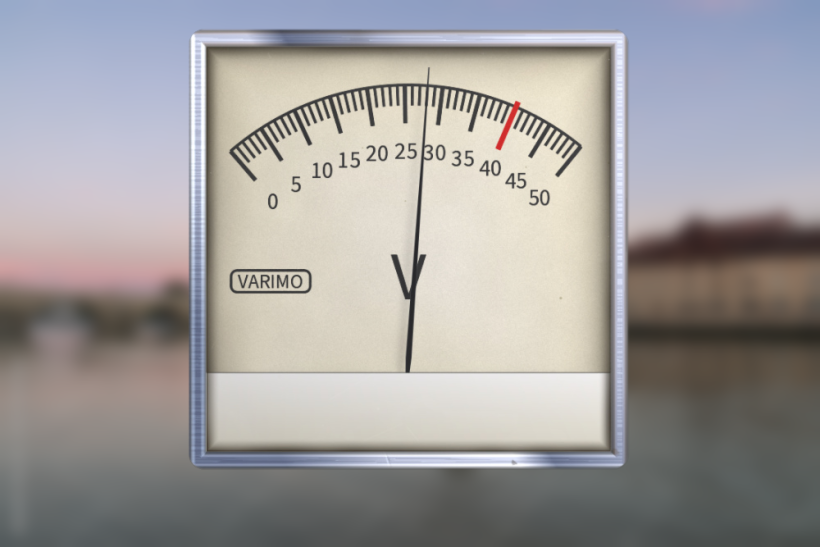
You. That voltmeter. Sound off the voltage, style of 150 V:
28 V
